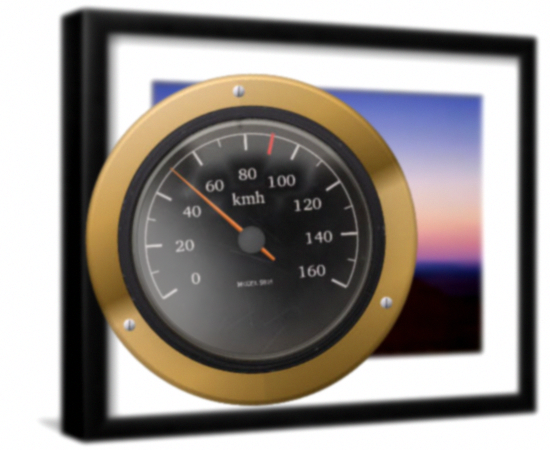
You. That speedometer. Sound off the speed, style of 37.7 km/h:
50 km/h
